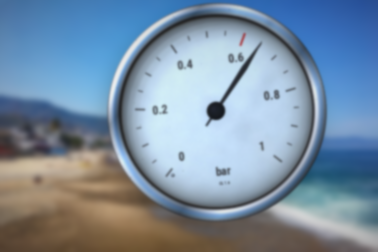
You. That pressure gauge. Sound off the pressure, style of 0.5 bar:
0.65 bar
